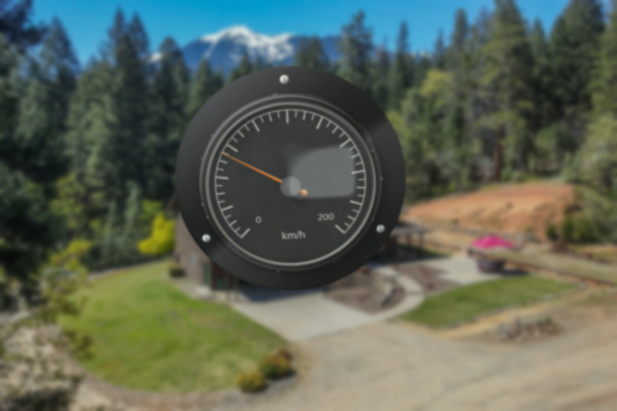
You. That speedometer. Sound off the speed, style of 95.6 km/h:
55 km/h
